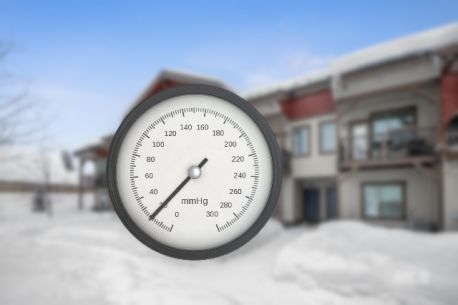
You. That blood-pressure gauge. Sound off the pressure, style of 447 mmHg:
20 mmHg
